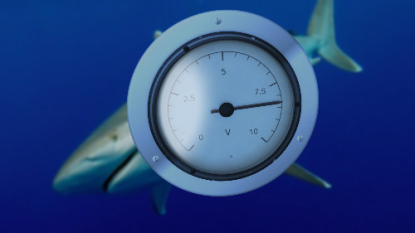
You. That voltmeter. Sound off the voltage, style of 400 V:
8.25 V
